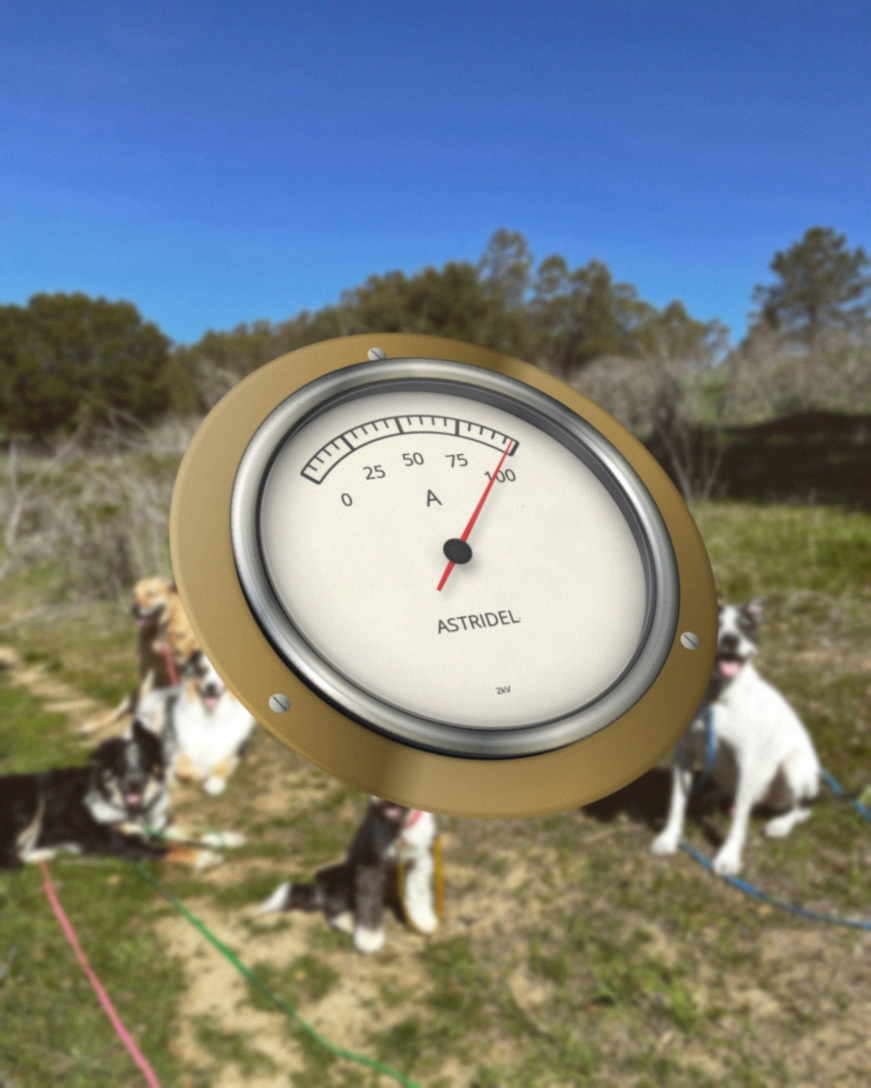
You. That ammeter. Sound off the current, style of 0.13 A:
97.5 A
